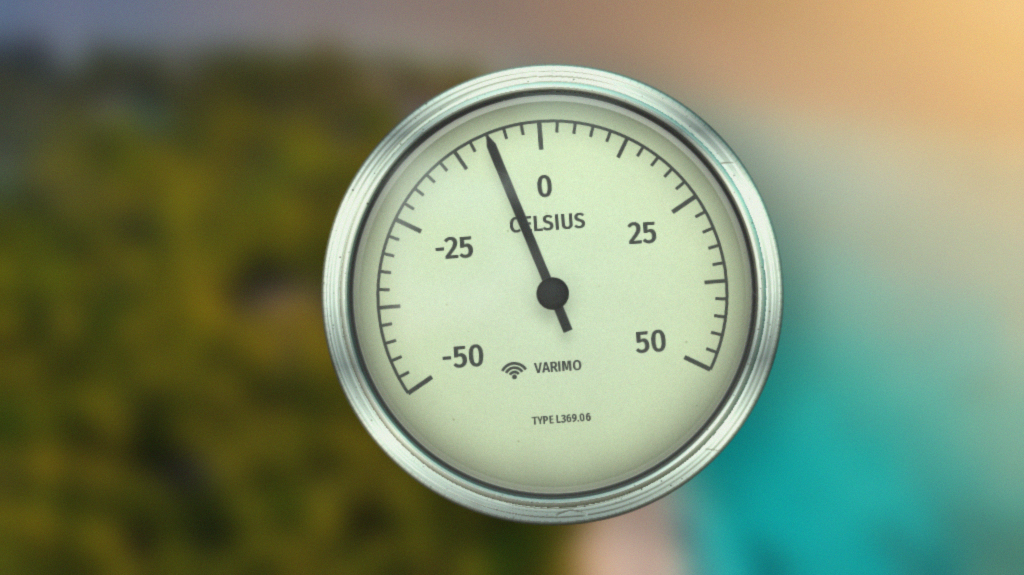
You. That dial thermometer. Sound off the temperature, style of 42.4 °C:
-7.5 °C
